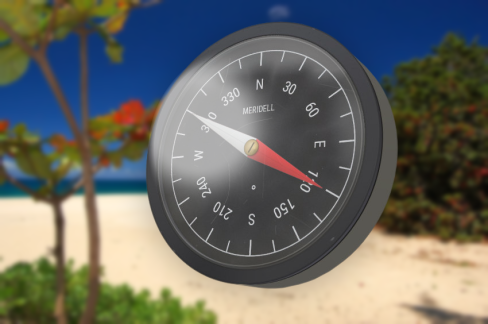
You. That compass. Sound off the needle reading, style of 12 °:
120 °
